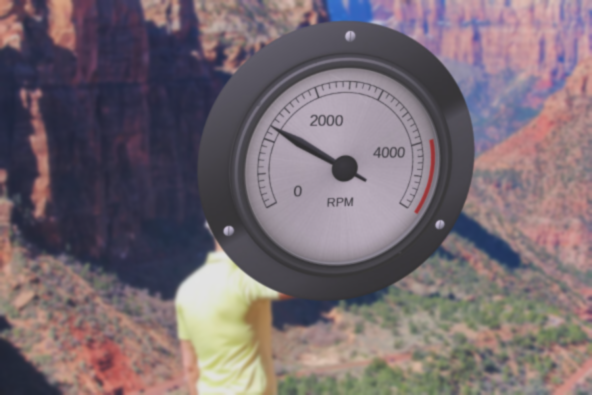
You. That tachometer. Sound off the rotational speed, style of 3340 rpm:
1200 rpm
